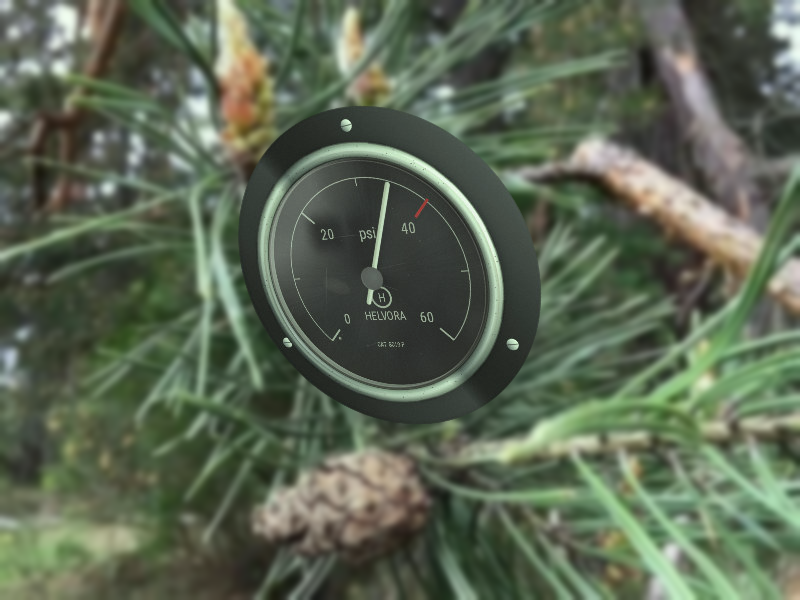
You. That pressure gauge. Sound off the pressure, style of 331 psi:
35 psi
